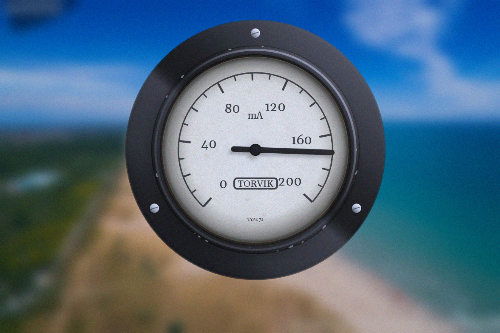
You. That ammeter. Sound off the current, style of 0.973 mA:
170 mA
